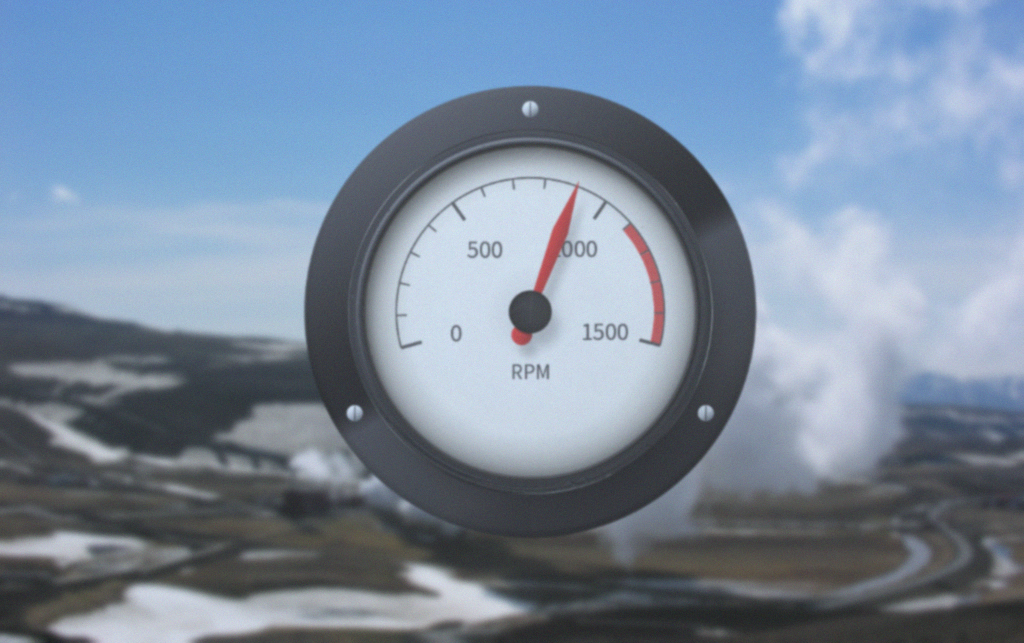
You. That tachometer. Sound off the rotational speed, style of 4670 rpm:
900 rpm
